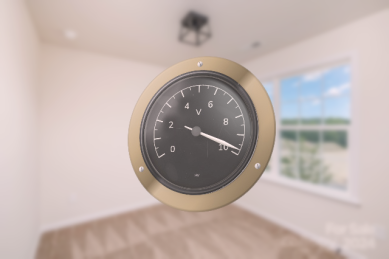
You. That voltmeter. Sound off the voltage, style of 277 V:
9.75 V
